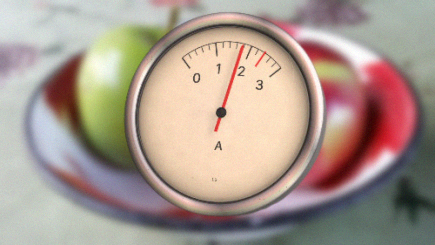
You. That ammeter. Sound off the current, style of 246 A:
1.8 A
